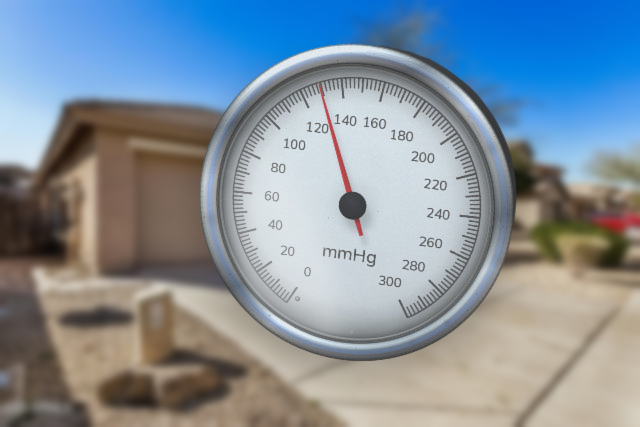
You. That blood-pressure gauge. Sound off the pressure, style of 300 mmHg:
130 mmHg
